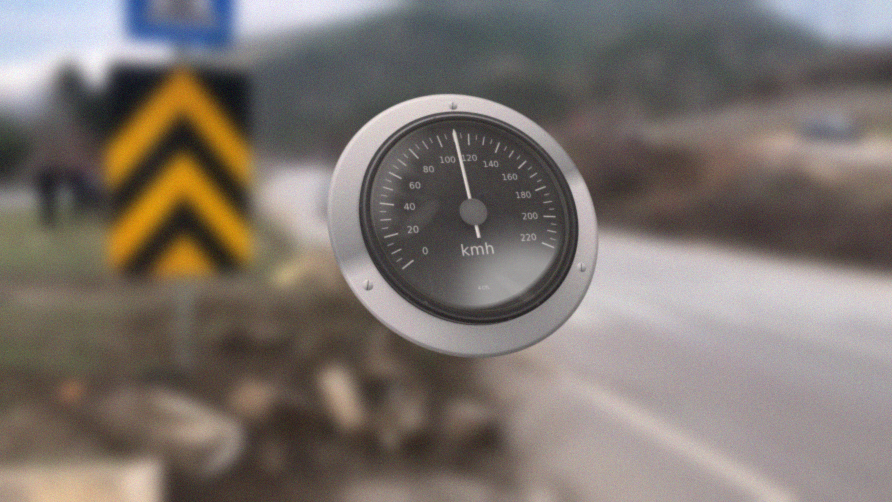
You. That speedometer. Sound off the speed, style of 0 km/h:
110 km/h
